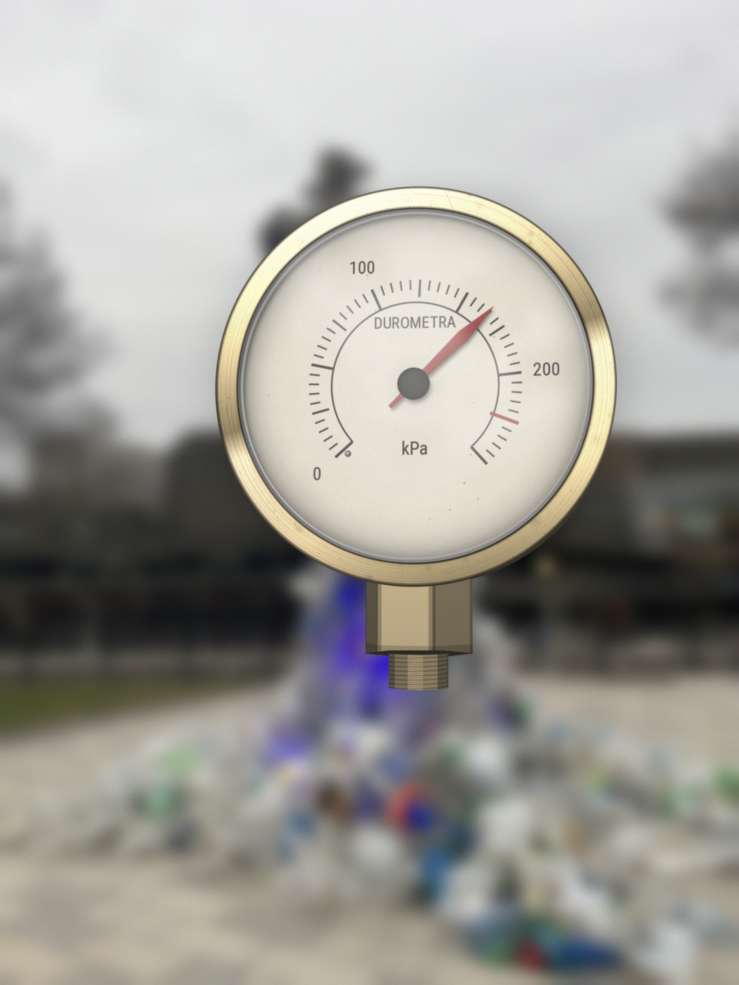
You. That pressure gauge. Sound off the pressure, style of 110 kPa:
165 kPa
